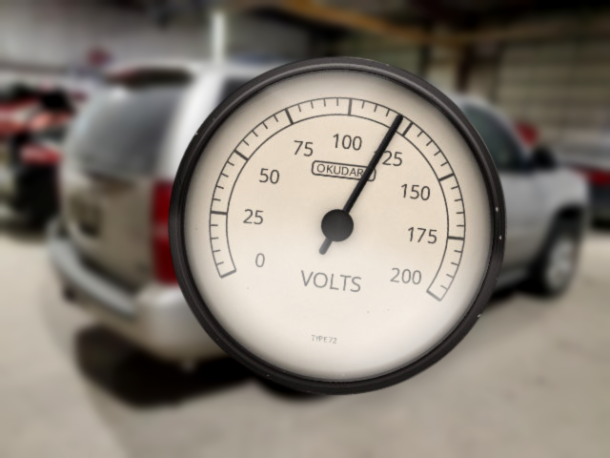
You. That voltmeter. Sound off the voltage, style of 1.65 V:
120 V
